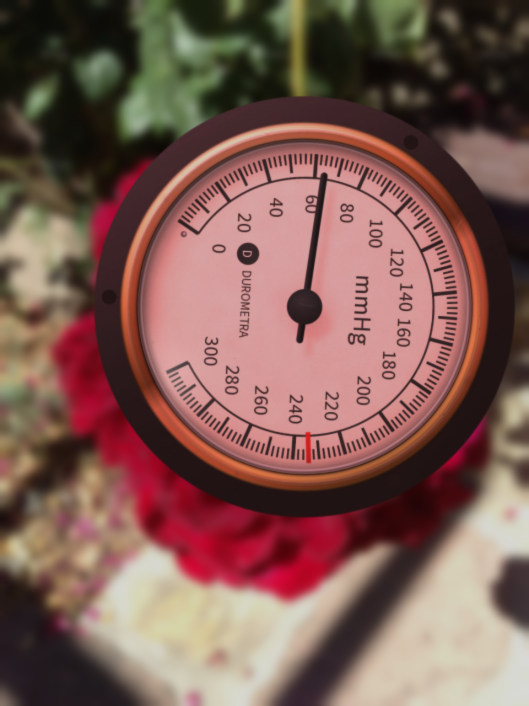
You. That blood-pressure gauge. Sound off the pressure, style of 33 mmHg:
64 mmHg
